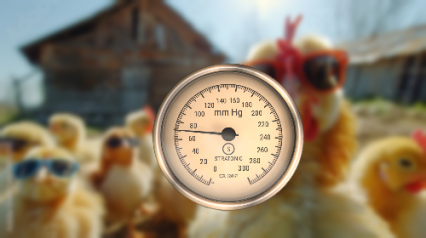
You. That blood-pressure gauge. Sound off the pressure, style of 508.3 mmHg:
70 mmHg
